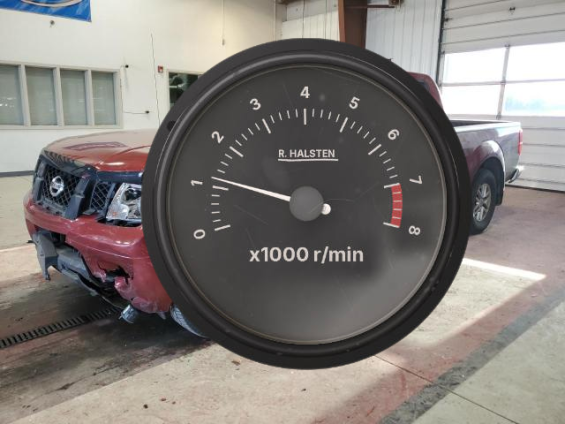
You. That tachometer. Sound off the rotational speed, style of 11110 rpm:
1200 rpm
